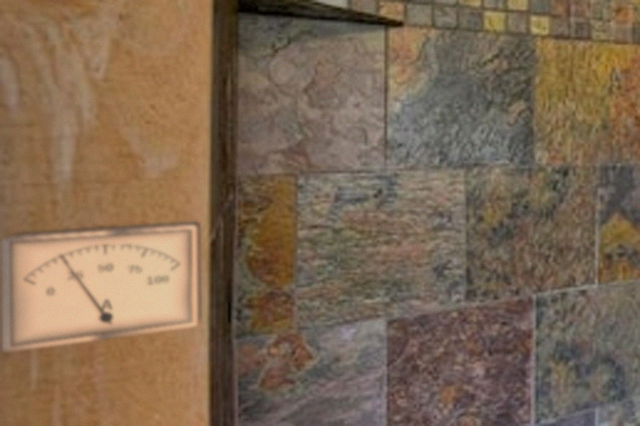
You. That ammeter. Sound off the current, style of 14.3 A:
25 A
